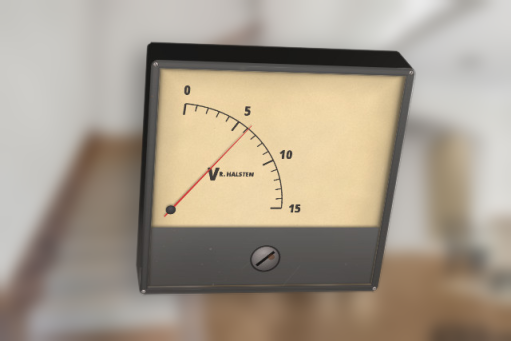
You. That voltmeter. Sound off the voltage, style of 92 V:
6 V
